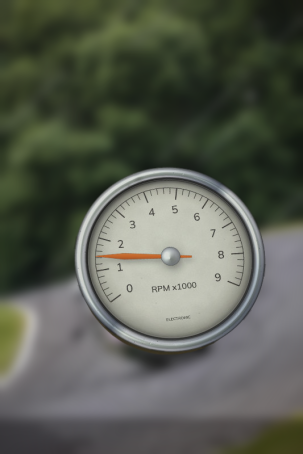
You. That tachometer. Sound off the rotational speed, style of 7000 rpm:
1400 rpm
